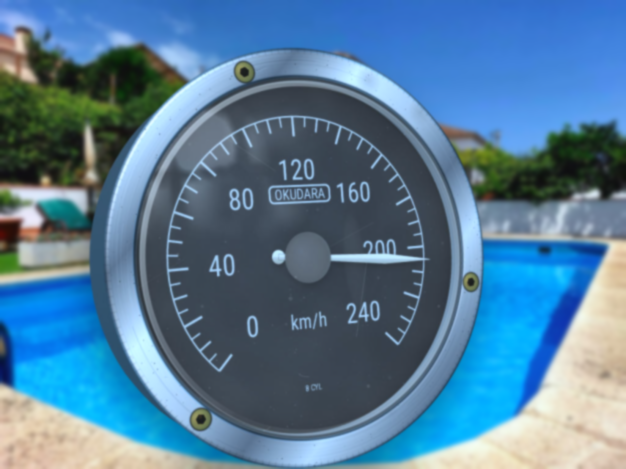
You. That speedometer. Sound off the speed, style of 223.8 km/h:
205 km/h
